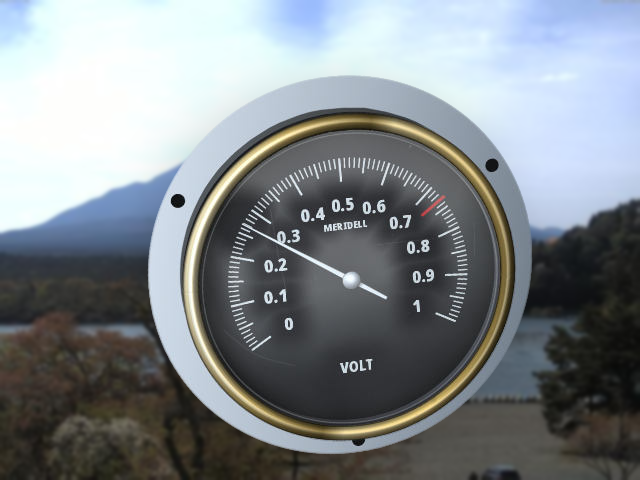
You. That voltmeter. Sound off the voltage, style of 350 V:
0.27 V
